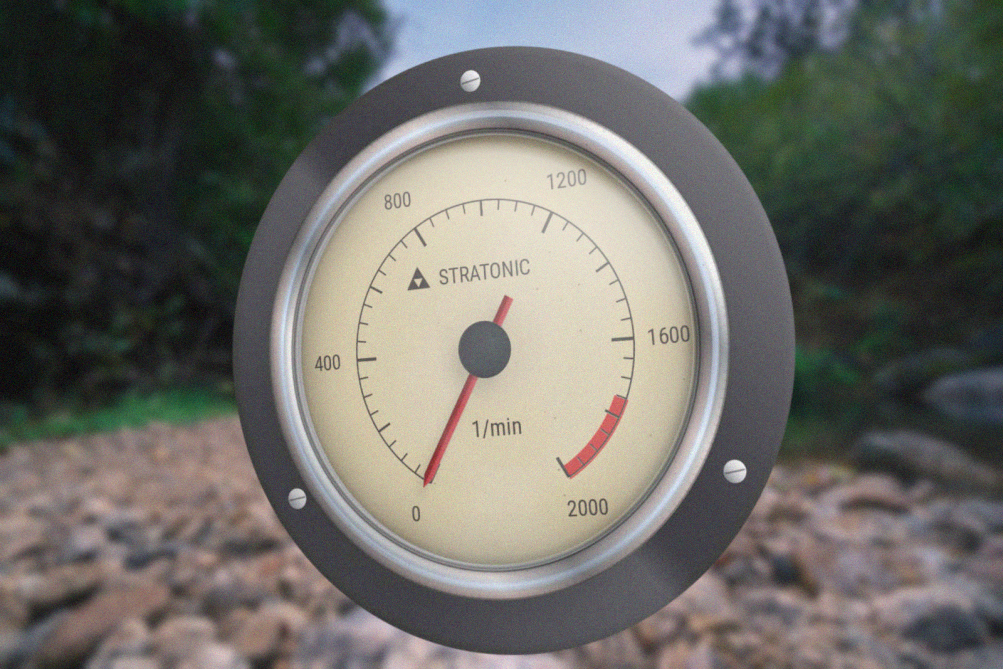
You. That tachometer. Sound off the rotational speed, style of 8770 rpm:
0 rpm
